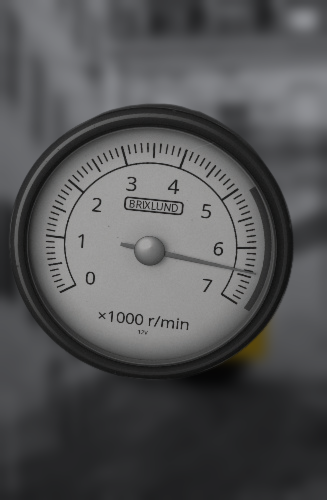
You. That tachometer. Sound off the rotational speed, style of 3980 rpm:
6400 rpm
